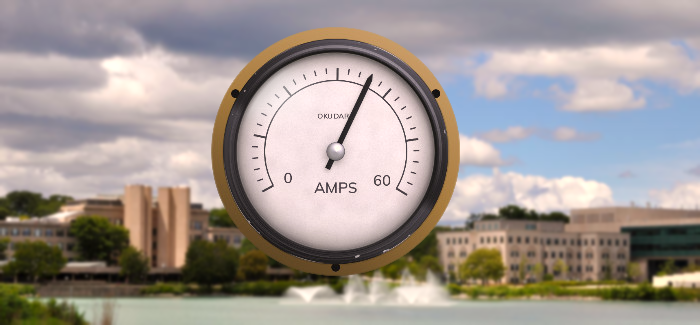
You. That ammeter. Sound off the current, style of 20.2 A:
36 A
